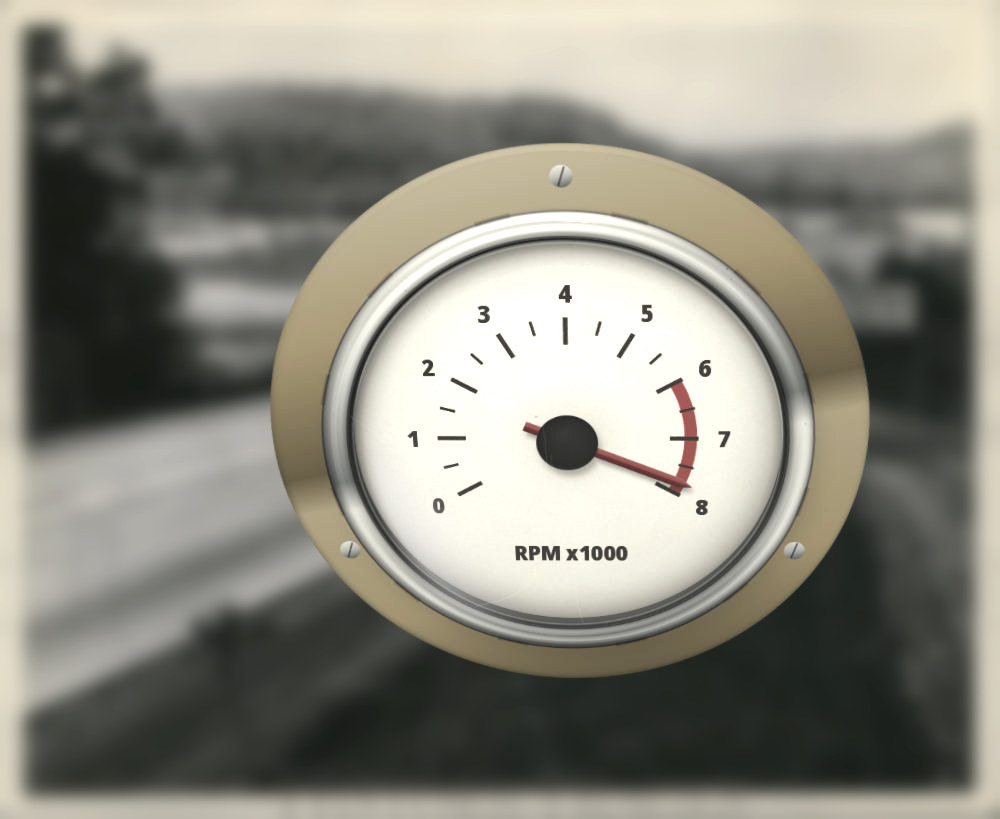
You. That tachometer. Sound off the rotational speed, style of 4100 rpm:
7750 rpm
